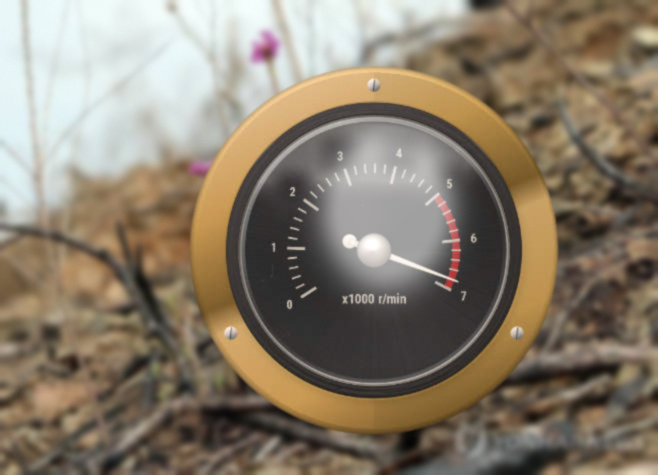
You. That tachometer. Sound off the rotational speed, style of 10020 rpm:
6800 rpm
